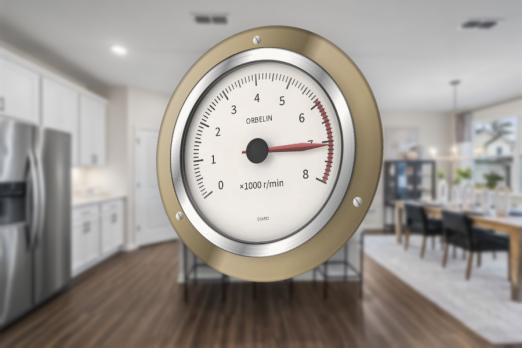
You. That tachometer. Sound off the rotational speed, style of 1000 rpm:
7100 rpm
